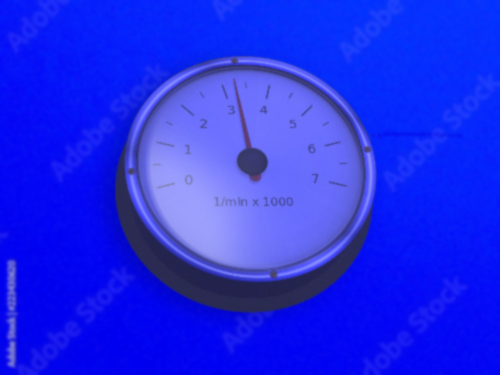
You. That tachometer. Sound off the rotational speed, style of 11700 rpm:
3250 rpm
